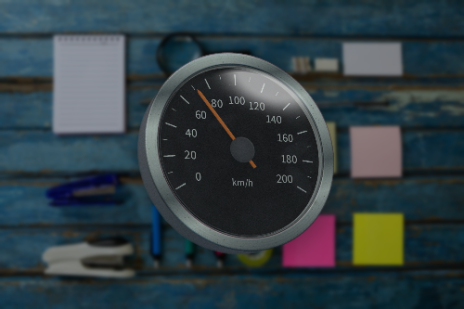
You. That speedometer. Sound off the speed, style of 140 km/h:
70 km/h
